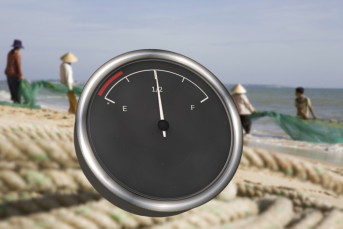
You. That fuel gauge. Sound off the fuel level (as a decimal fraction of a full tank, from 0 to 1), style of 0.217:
0.5
